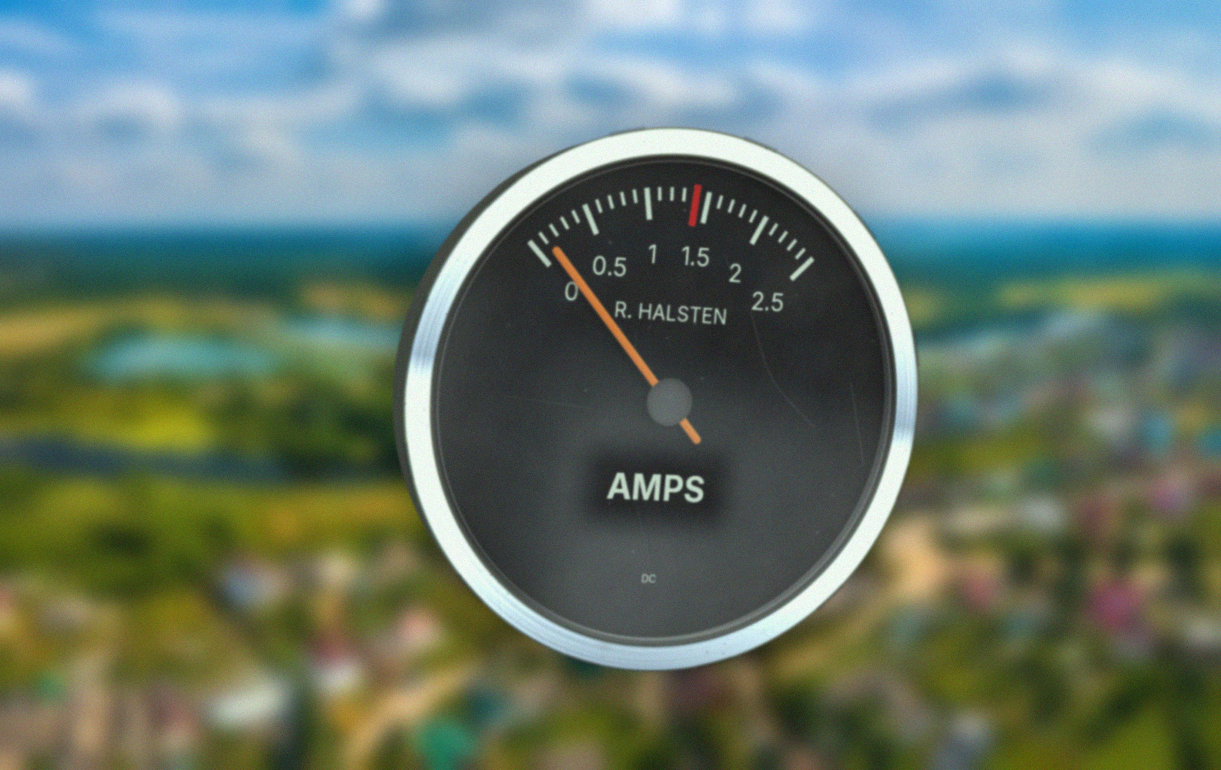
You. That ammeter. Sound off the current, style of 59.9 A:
0.1 A
